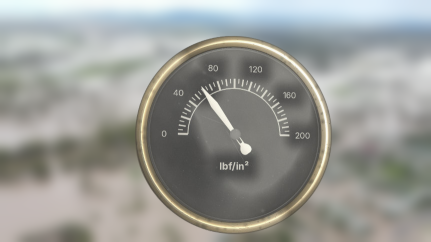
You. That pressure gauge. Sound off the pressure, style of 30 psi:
60 psi
